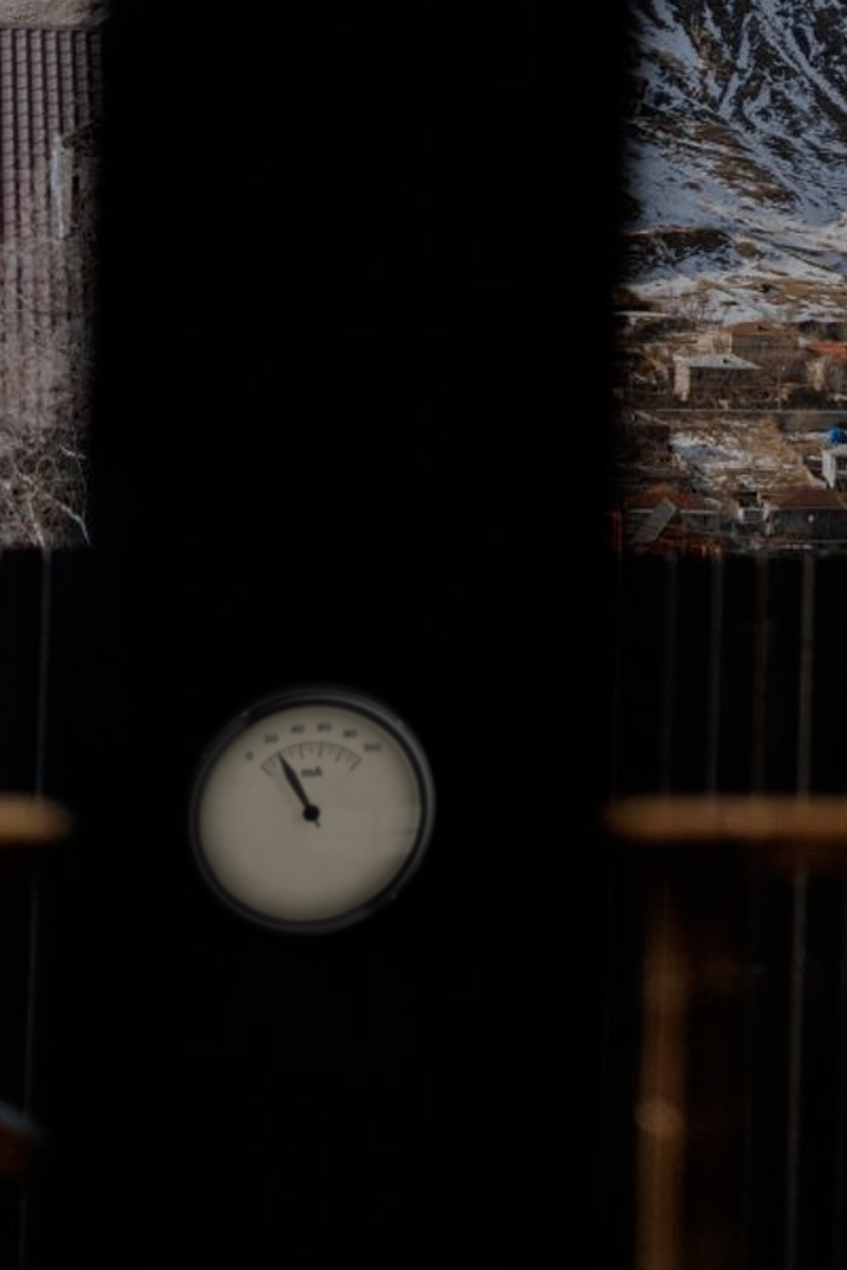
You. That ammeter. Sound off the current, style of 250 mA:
20 mA
